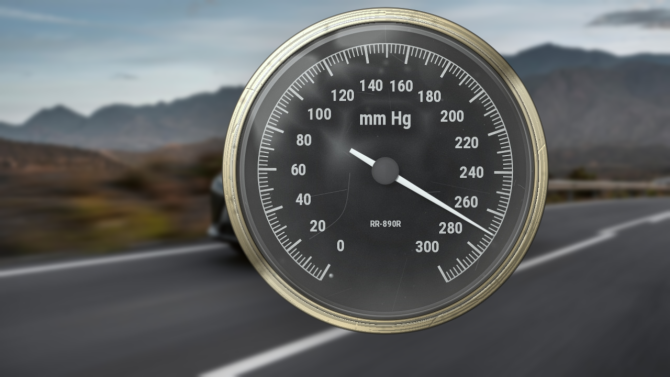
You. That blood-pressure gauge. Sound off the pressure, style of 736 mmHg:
270 mmHg
